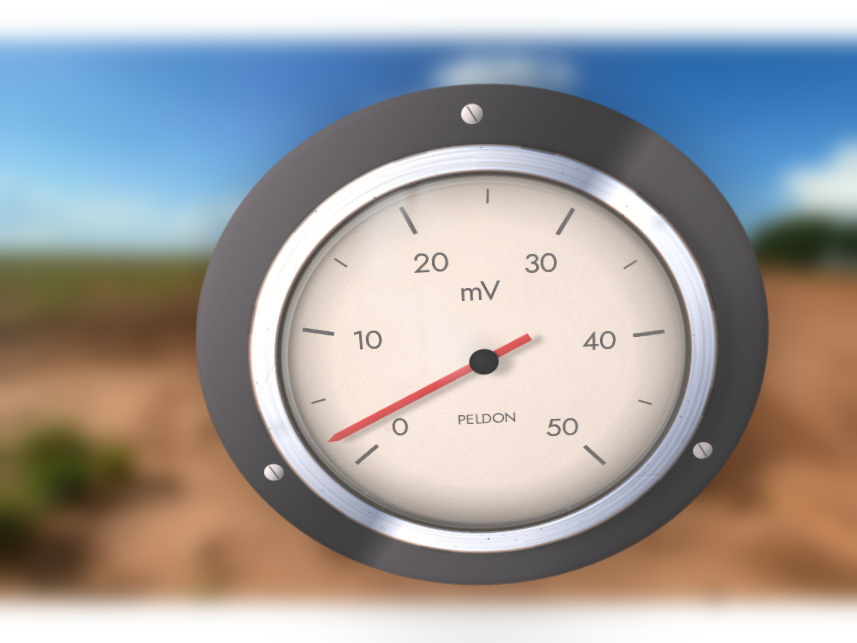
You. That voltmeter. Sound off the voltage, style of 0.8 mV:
2.5 mV
